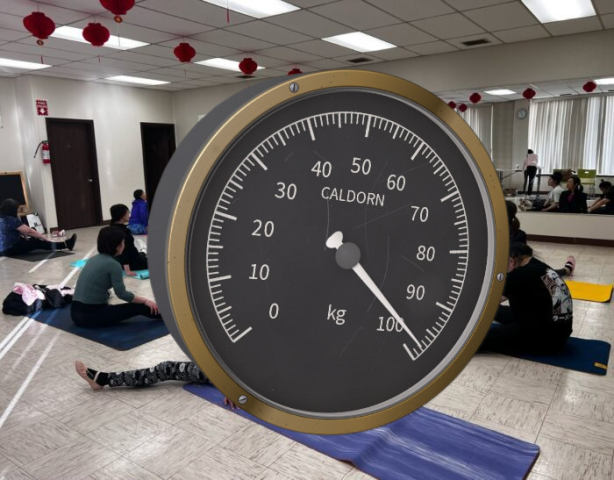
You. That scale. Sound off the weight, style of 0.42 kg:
98 kg
